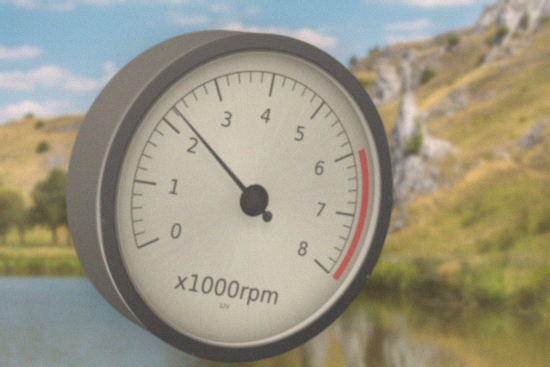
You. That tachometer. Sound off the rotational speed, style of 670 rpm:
2200 rpm
